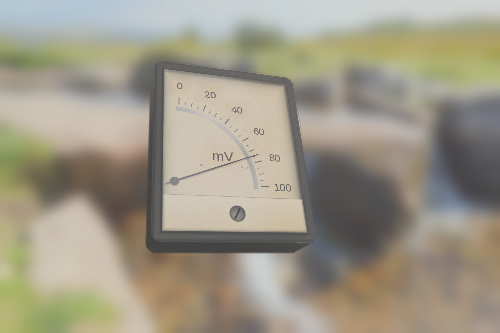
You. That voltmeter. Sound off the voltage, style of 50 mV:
75 mV
